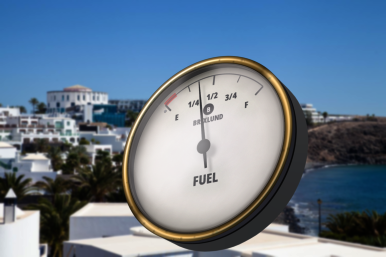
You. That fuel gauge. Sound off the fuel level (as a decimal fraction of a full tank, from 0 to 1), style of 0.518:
0.375
